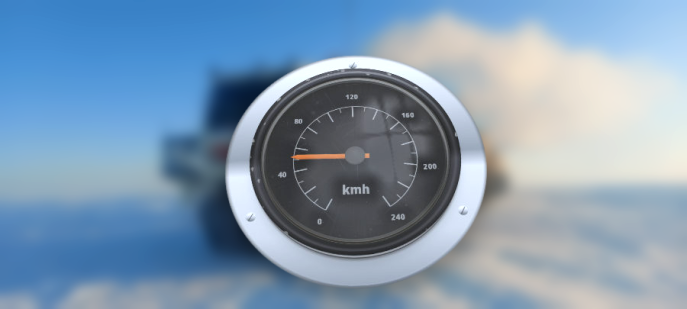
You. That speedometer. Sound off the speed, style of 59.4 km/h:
50 km/h
